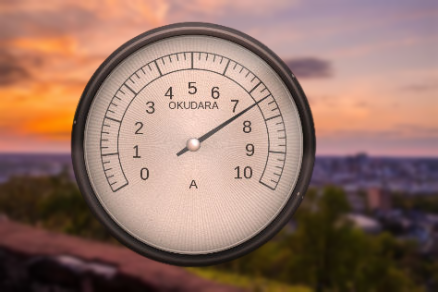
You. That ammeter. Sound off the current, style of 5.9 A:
7.4 A
